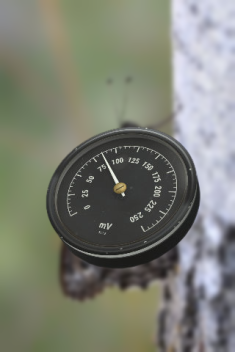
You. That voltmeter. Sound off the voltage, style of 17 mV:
85 mV
